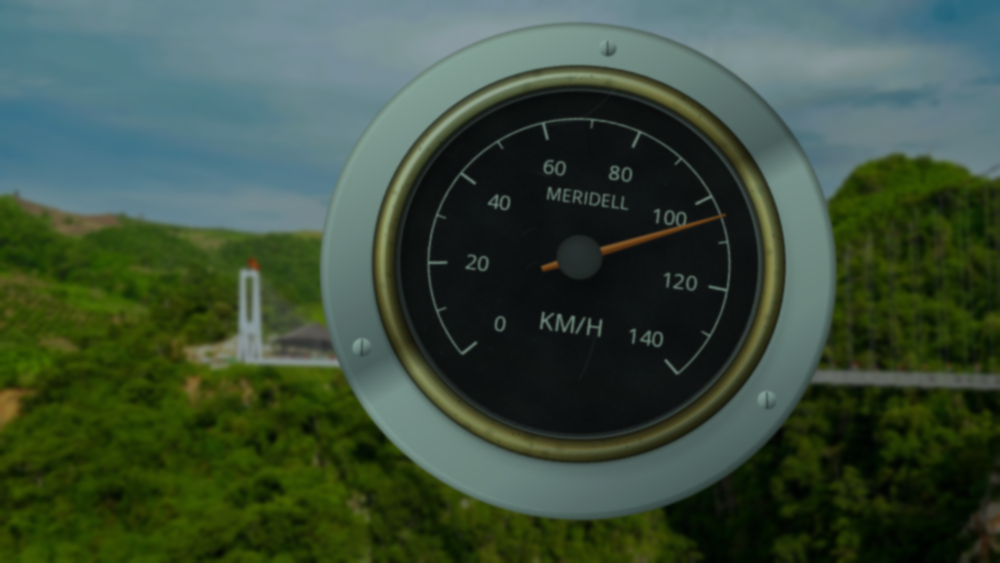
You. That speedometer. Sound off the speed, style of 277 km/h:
105 km/h
